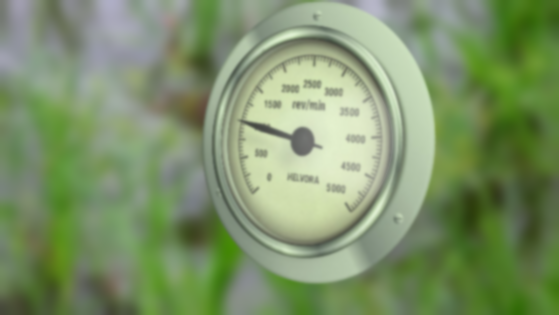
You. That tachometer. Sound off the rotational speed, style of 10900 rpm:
1000 rpm
